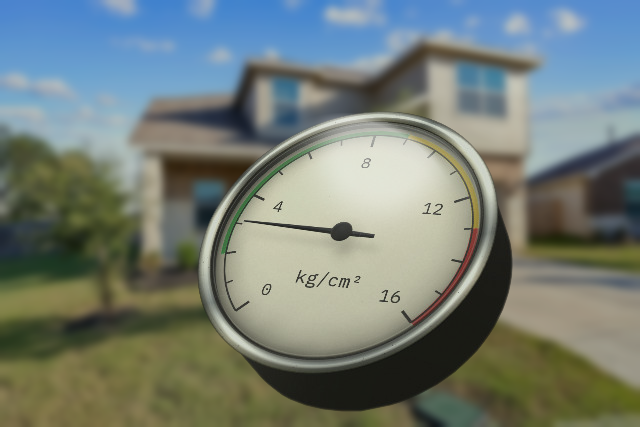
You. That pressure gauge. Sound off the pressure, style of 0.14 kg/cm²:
3 kg/cm²
